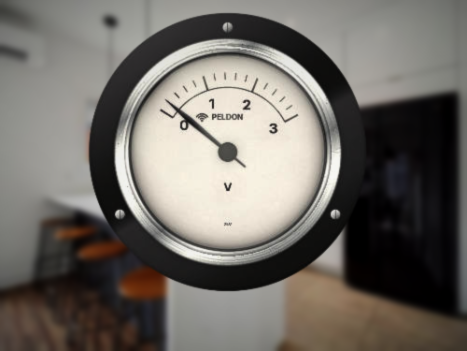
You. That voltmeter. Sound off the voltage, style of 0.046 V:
0.2 V
